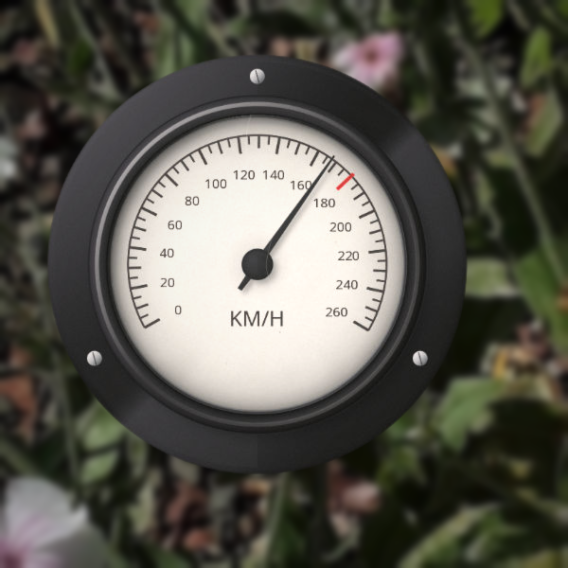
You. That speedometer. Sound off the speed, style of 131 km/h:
167.5 km/h
